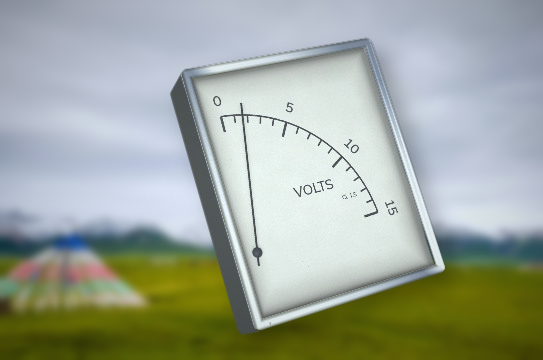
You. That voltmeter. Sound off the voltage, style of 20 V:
1.5 V
